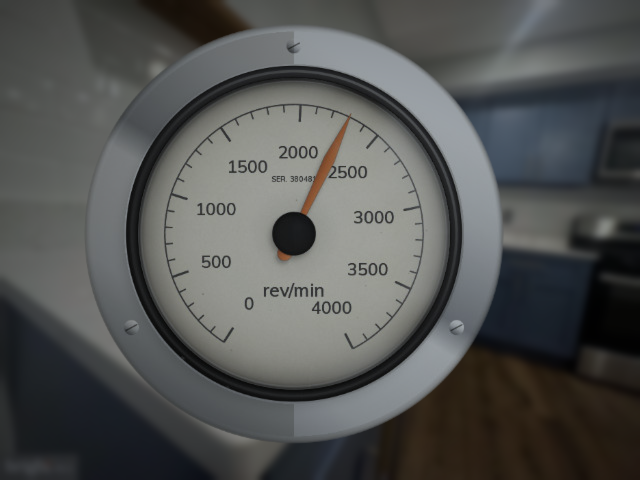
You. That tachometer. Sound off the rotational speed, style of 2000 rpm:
2300 rpm
